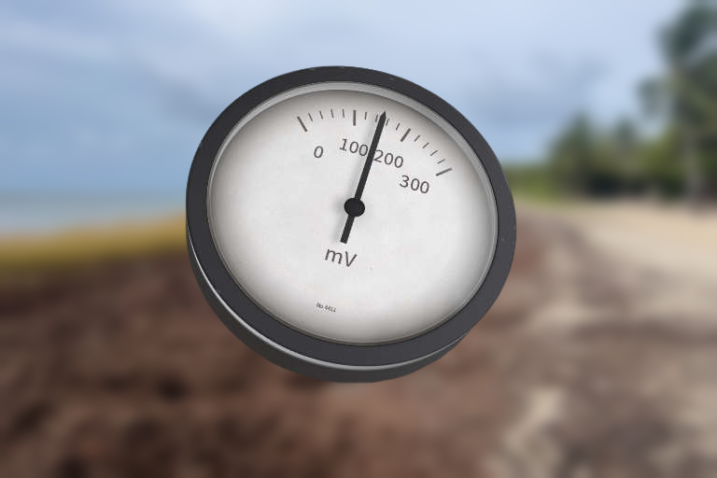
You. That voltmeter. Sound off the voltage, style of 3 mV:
150 mV
